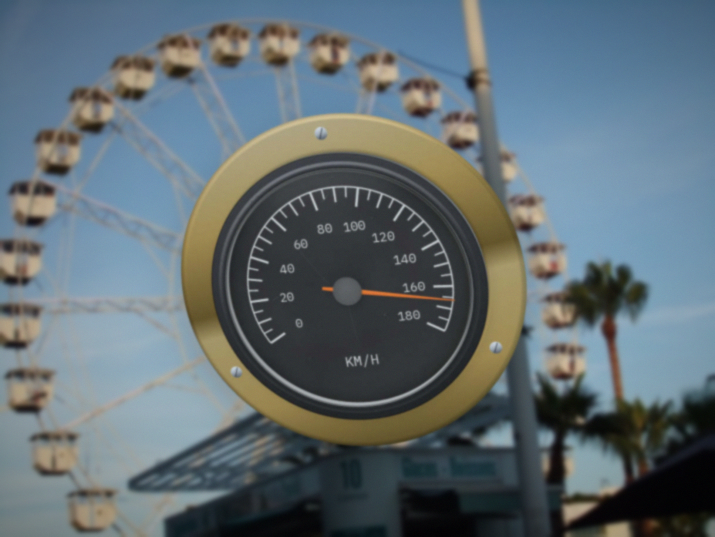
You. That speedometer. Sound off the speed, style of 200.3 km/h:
165 km/h
